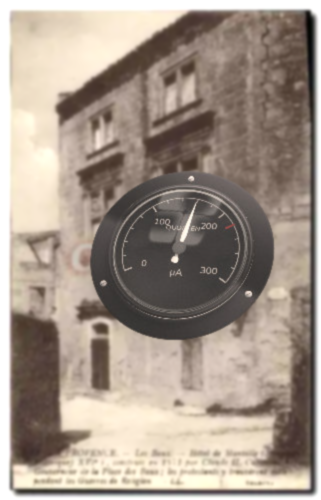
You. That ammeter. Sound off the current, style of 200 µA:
160 µA
